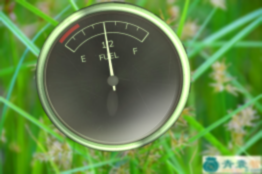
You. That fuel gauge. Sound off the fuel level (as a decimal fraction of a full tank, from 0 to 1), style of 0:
0.5
